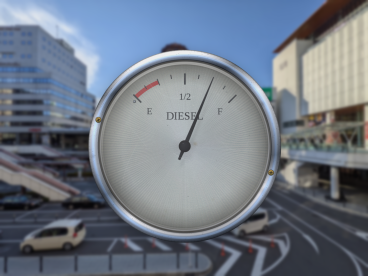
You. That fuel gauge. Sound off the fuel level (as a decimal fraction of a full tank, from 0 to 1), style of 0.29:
0.75
